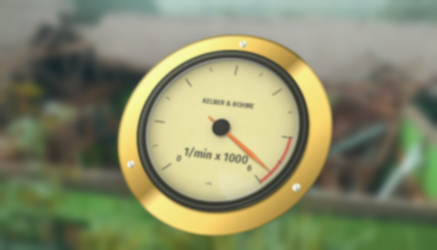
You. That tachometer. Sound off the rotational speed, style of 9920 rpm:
5750 rpm
